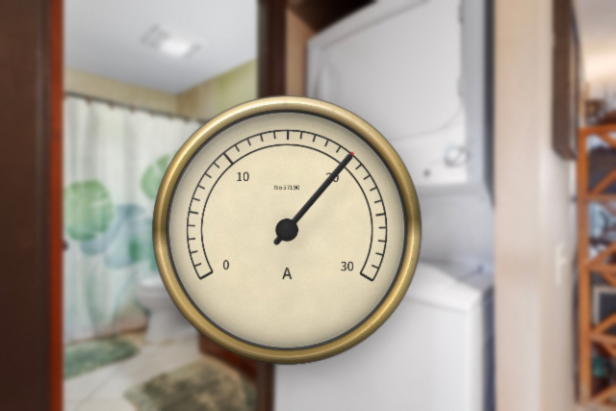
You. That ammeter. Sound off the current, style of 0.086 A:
20 A
